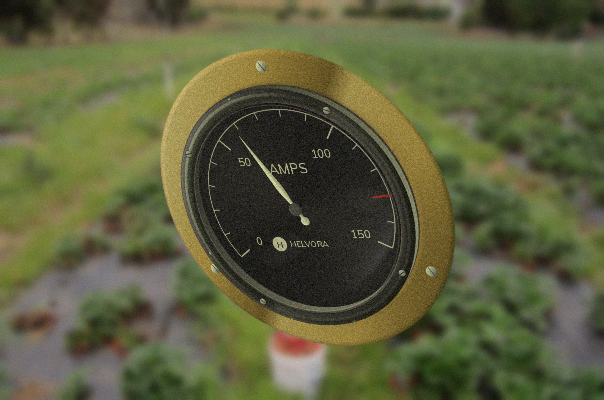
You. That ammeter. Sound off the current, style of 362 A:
60 A
